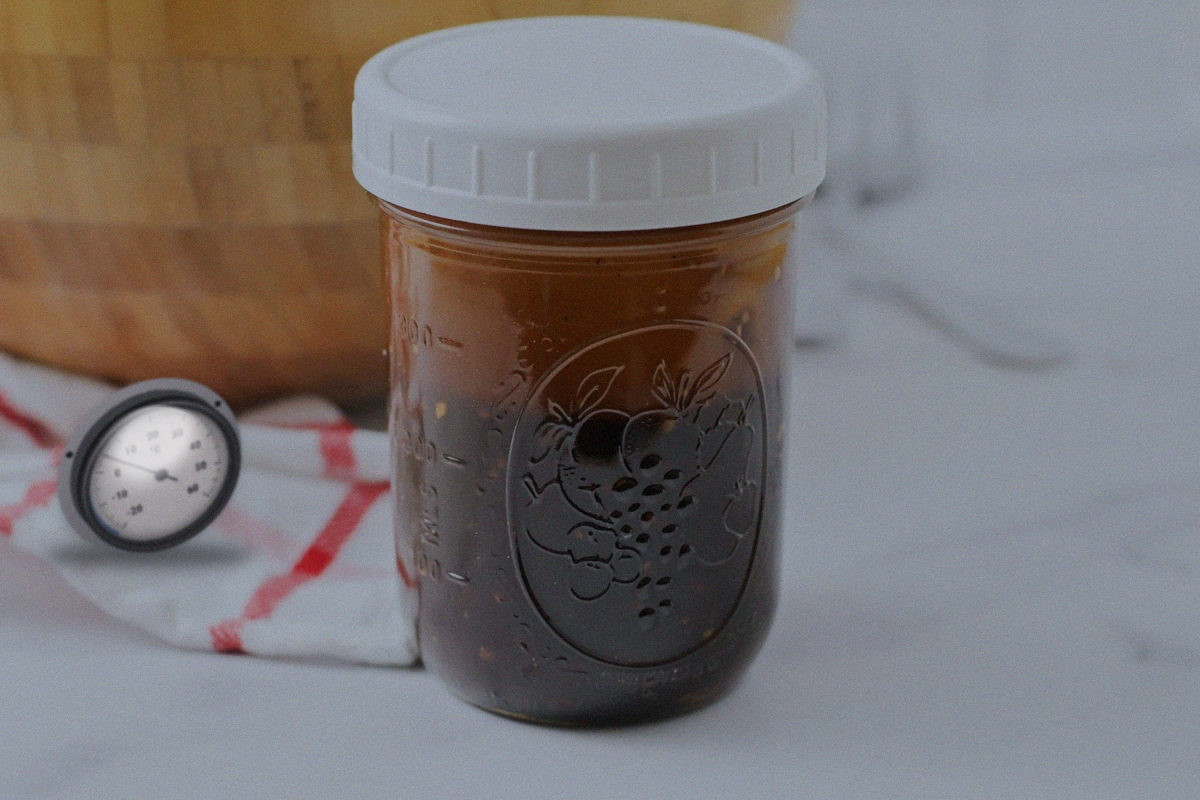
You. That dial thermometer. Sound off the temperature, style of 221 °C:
5 °C
